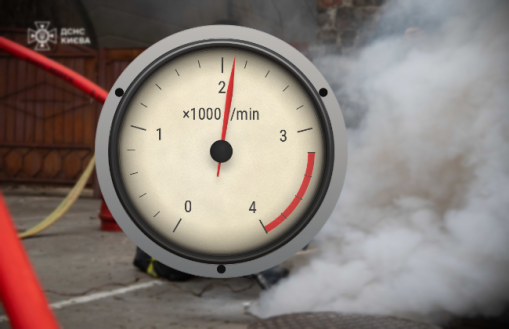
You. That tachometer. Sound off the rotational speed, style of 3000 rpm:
2100 rpm
